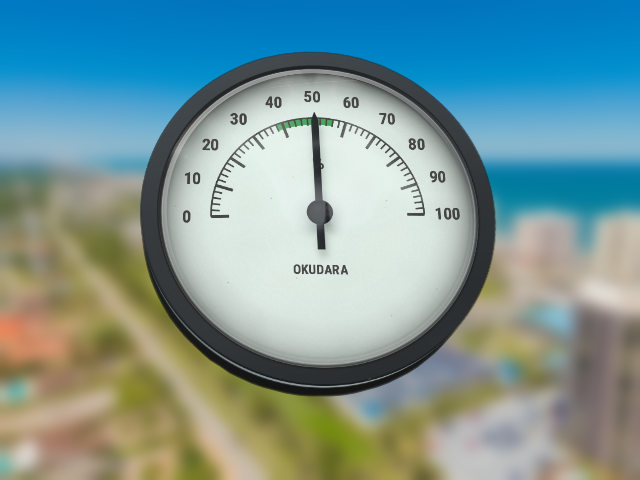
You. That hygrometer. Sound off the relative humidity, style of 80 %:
50 %
